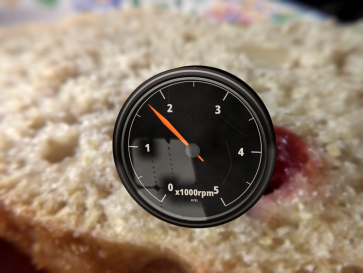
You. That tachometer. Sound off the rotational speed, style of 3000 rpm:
1750 rpm
